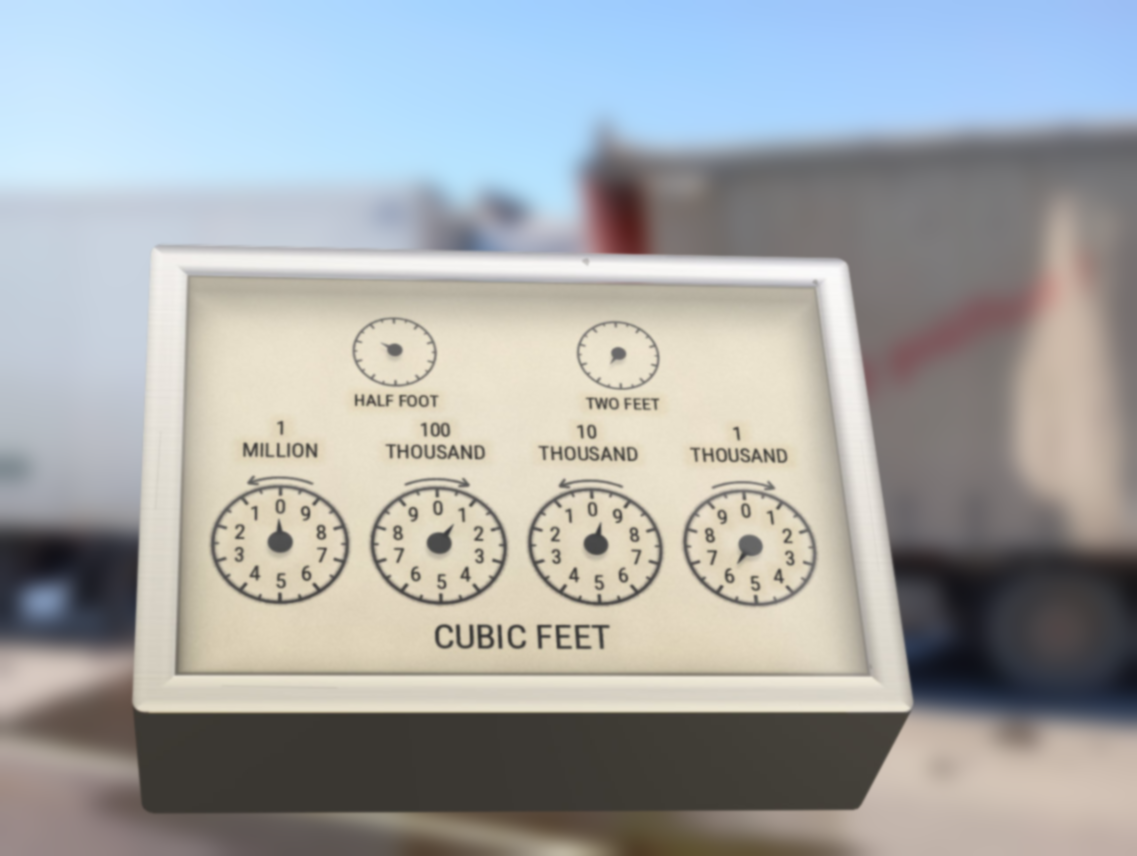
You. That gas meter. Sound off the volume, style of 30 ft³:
9600 ft³
